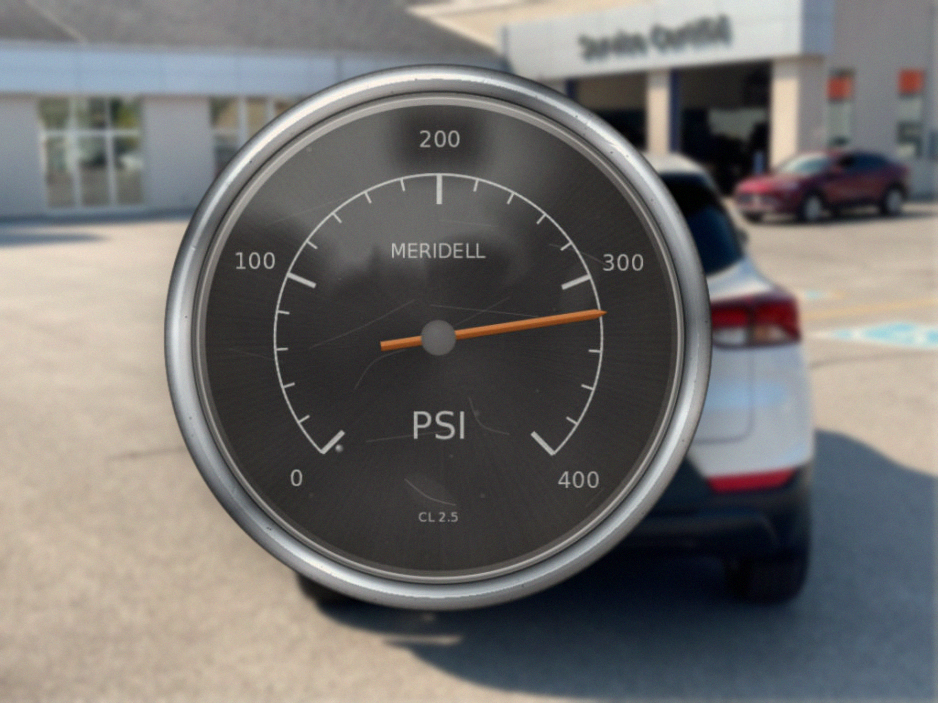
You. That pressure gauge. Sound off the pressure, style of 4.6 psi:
320 psi
